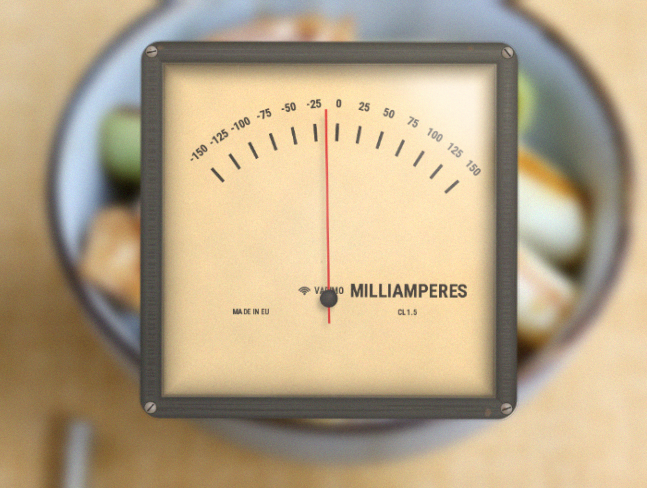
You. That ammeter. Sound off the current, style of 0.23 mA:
-12.5 mA
